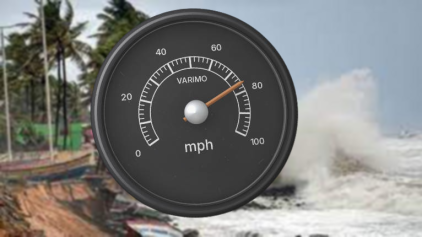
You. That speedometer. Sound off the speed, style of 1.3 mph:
76 mph
